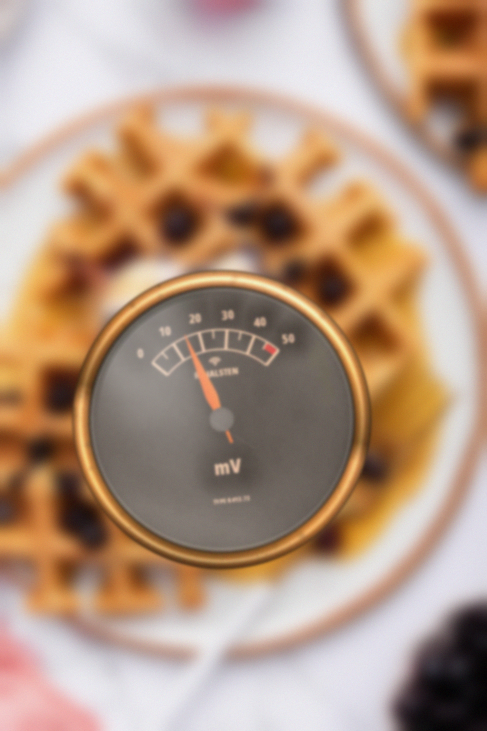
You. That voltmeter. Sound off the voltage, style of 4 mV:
15 mV
